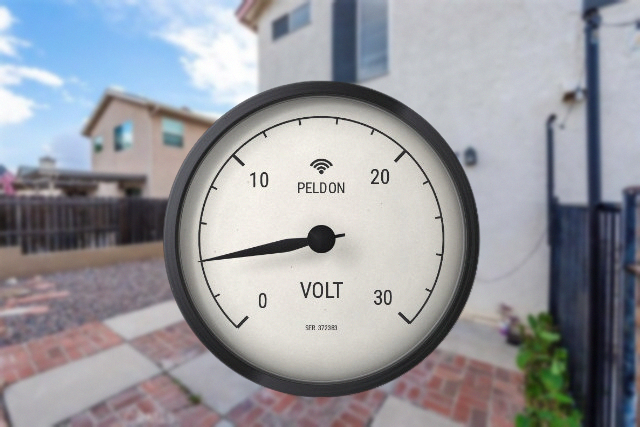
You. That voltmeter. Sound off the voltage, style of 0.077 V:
4 V
